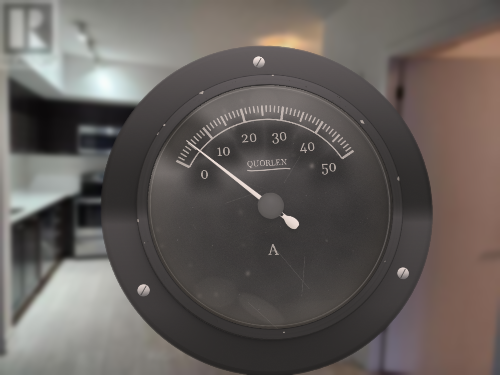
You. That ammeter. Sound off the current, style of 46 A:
5 A
